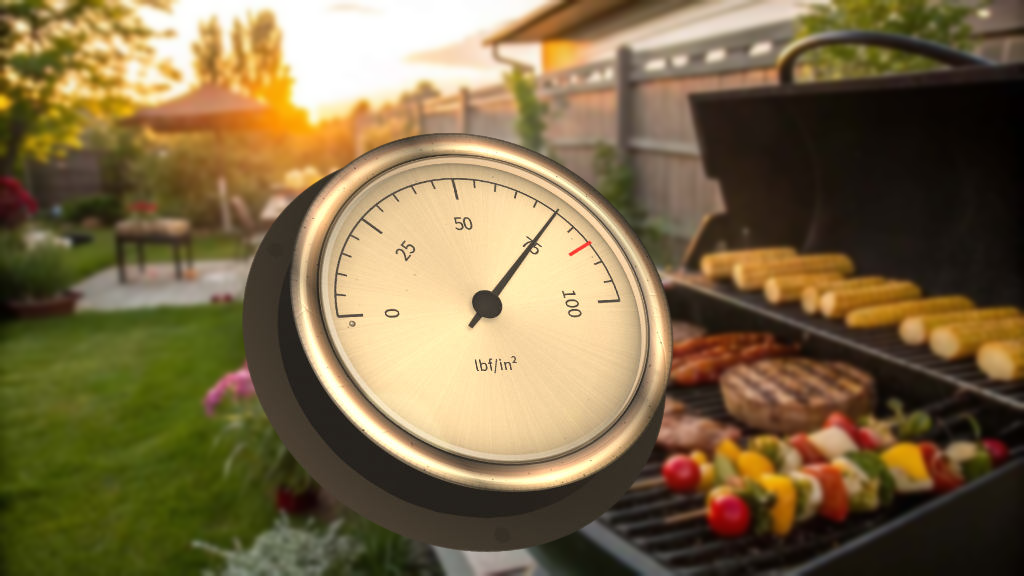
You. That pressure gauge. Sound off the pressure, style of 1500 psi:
75 psi
